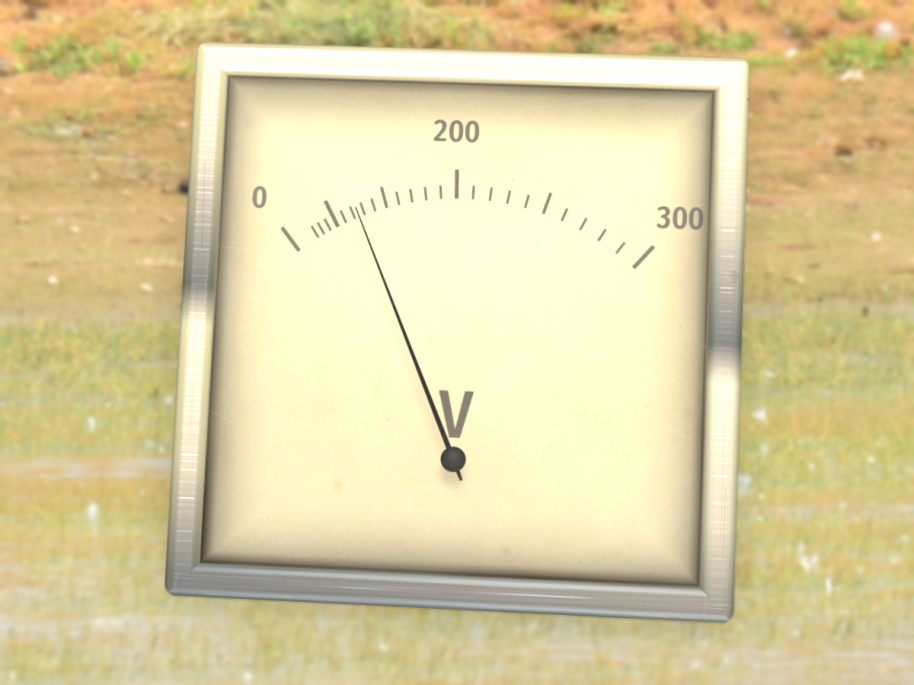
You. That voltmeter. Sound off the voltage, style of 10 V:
125 V
